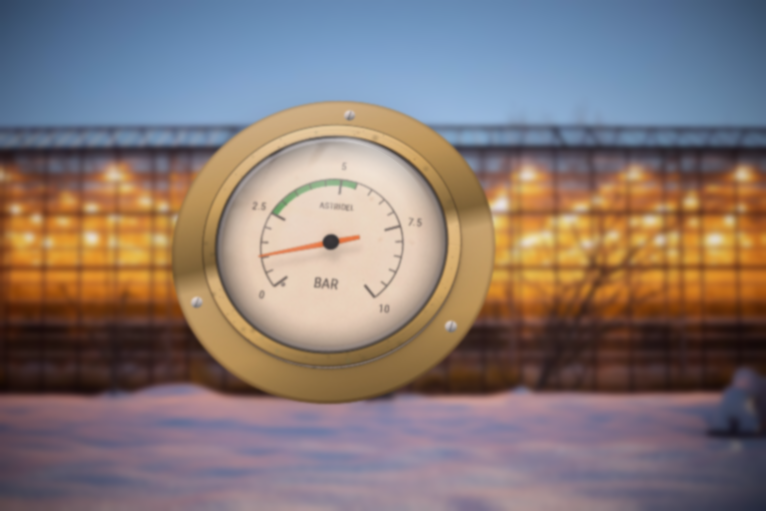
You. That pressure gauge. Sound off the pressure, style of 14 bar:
1 bar
